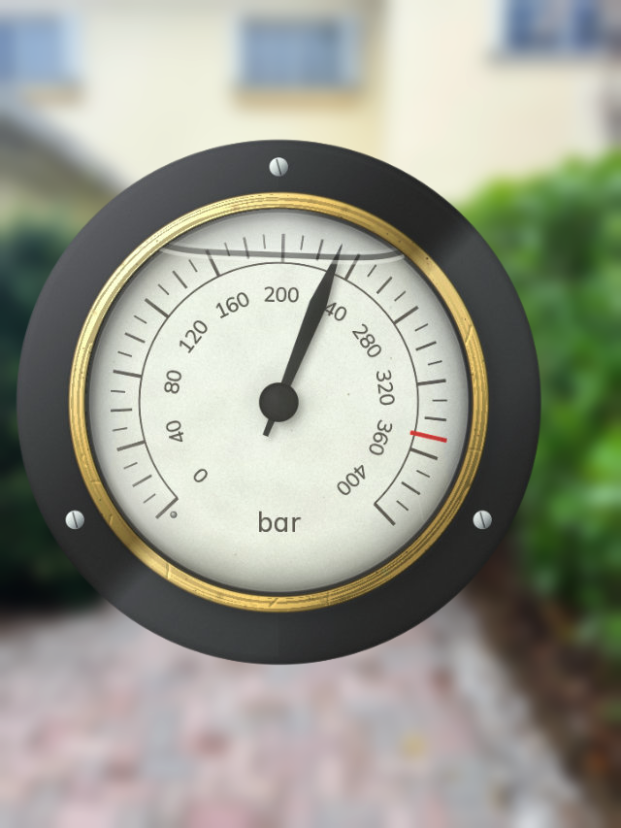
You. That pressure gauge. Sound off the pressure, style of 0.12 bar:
230 bar
